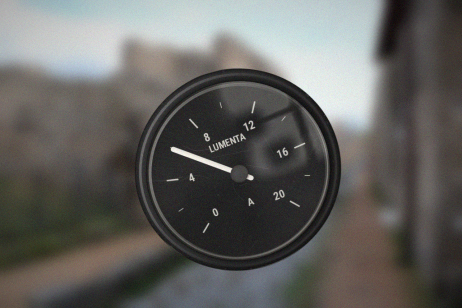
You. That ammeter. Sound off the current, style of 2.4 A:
6 A
